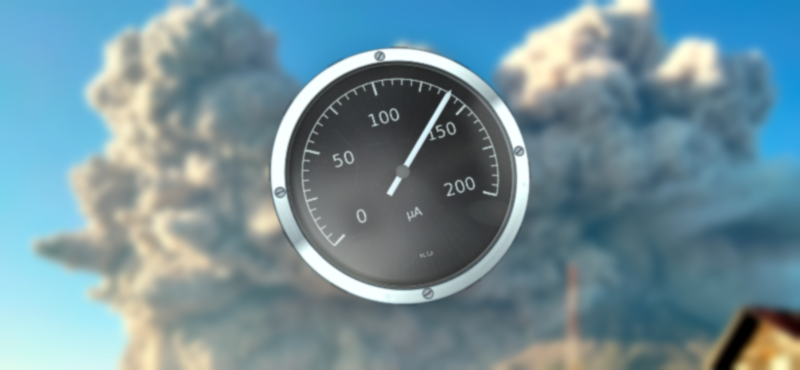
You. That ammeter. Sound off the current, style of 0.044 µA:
140 µA
